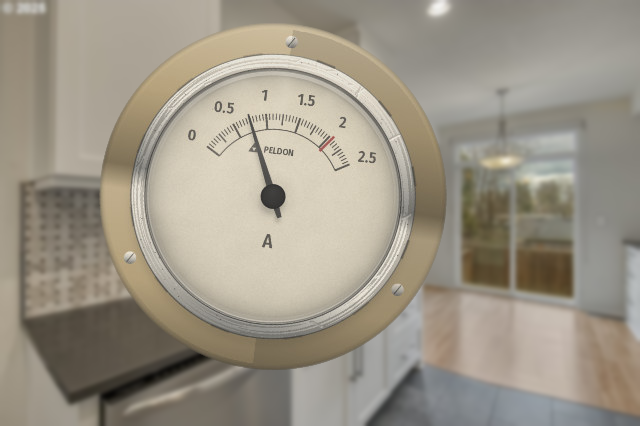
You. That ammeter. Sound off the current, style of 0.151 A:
0.75 A
